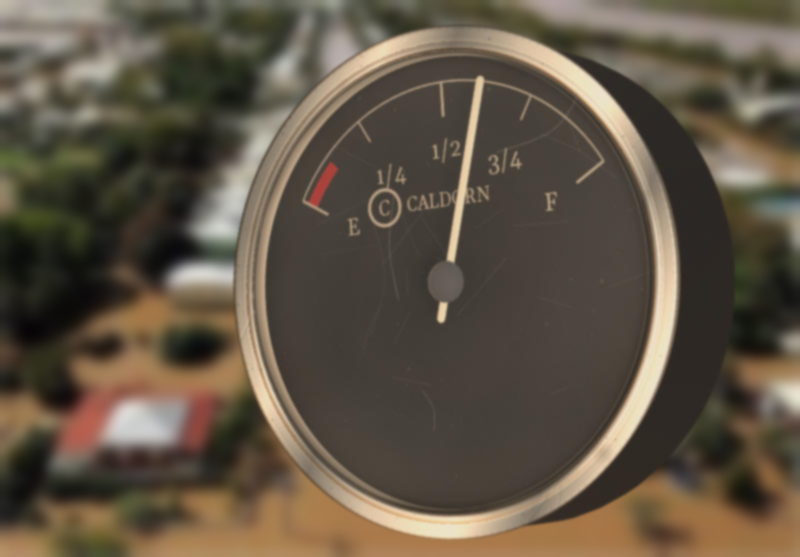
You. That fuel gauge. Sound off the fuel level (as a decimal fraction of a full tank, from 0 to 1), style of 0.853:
0.625
